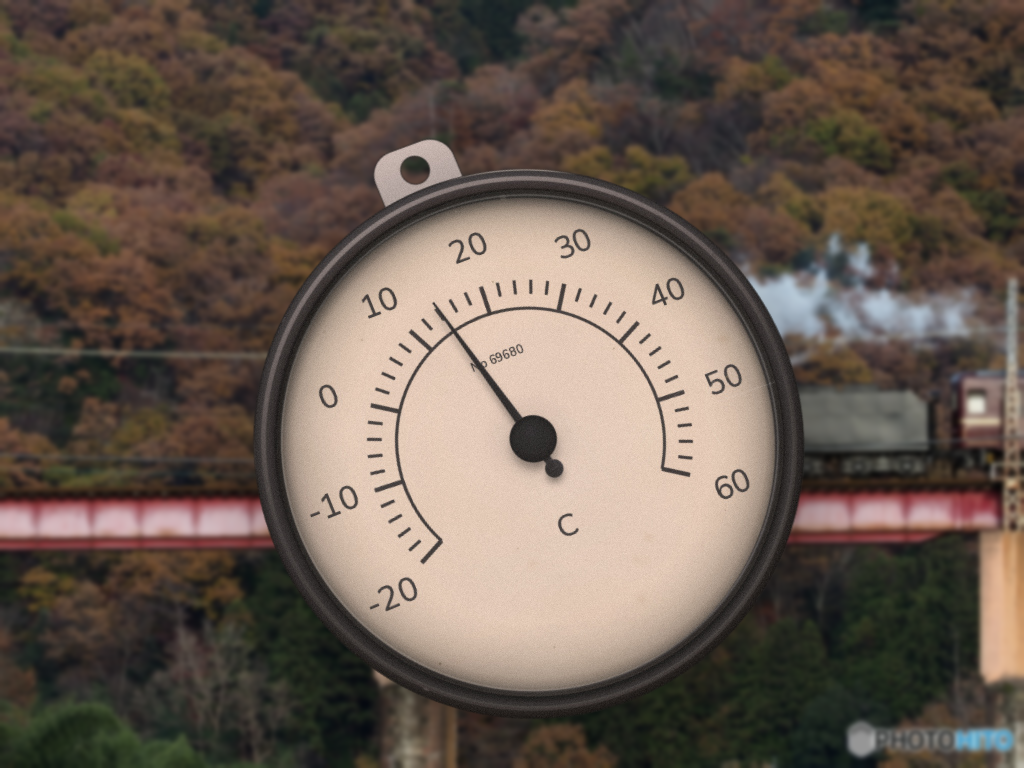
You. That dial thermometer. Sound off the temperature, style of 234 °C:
14 °C
